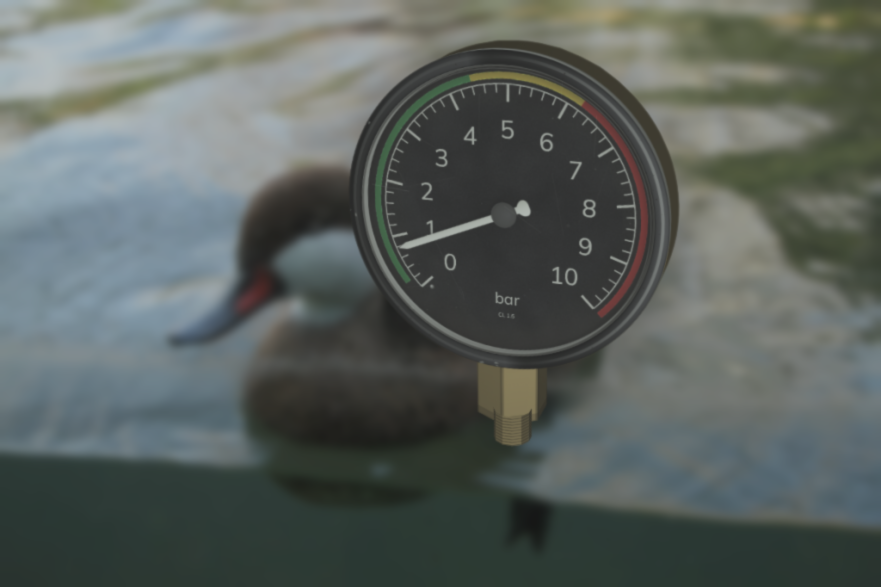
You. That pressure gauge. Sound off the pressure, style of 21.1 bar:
0.8 bar
